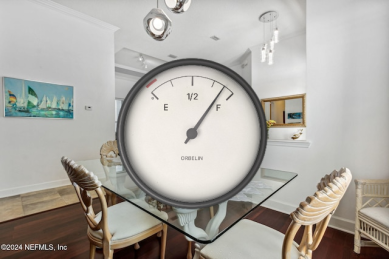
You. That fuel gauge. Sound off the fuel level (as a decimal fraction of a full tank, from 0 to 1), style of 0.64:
0.875
